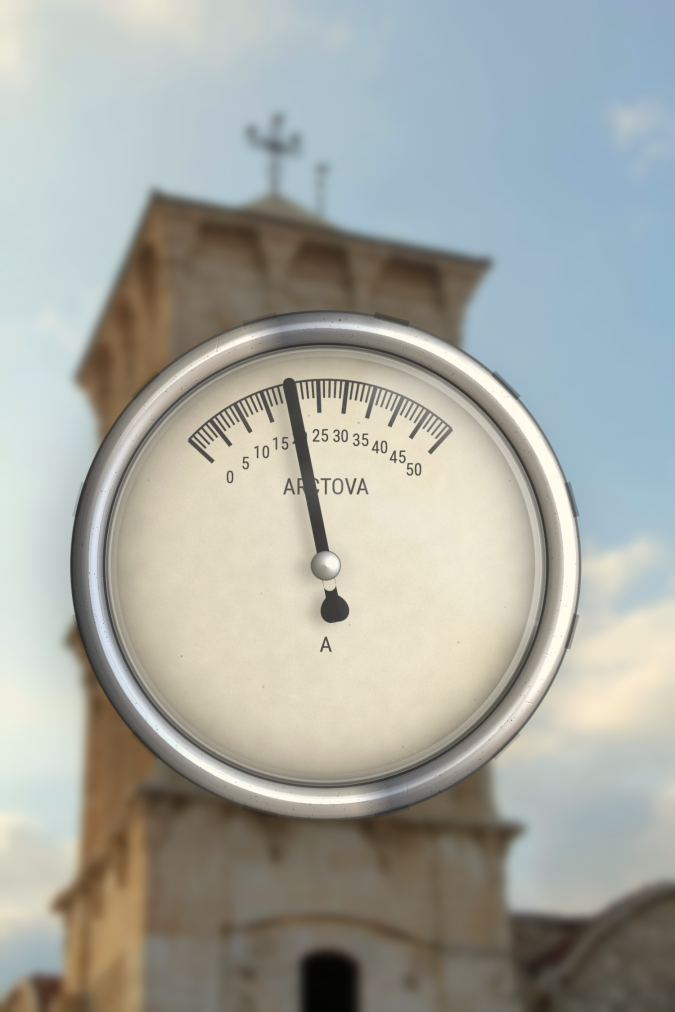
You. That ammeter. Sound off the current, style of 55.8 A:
20 A
